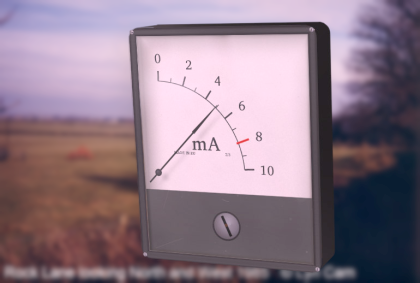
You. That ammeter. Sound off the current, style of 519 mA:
5 mA
